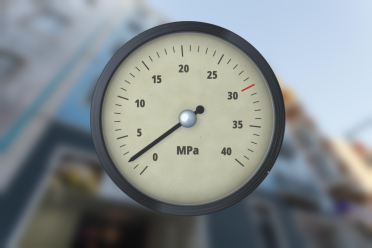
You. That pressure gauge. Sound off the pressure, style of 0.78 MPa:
2 MPa
